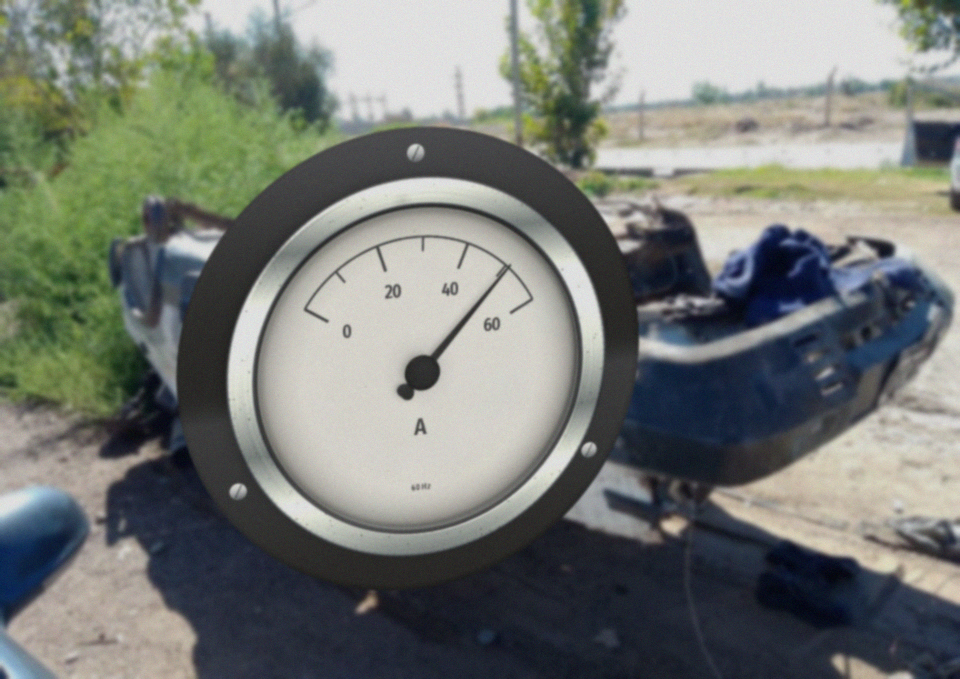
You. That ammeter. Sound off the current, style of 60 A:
50 A
